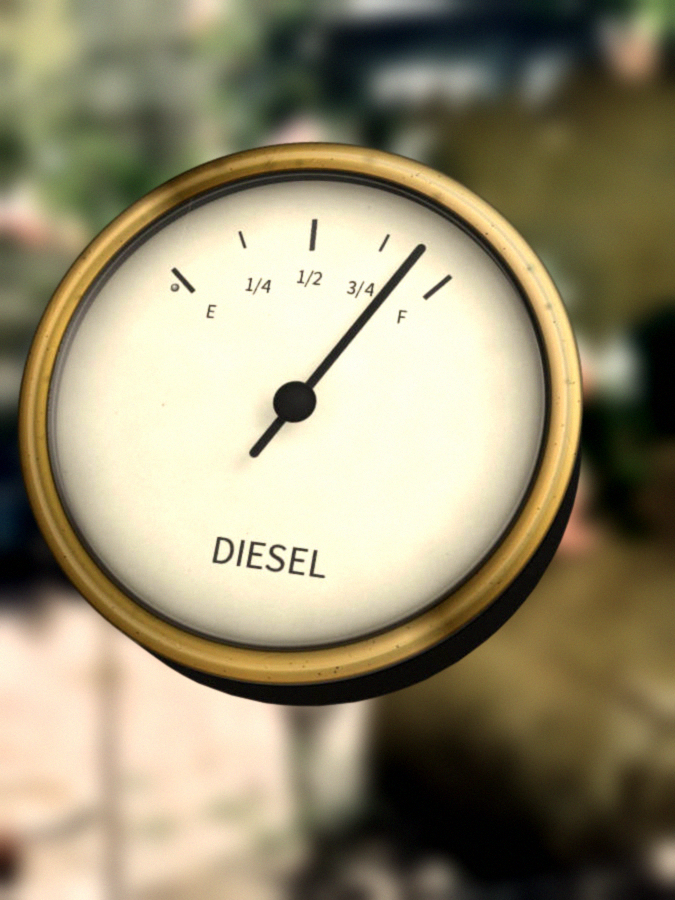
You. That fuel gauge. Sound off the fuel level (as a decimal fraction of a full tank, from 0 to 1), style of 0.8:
0.875
